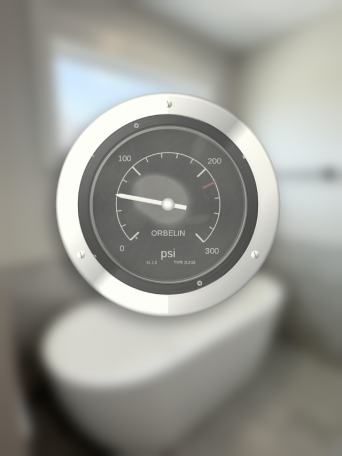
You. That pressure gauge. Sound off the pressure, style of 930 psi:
60 psi
